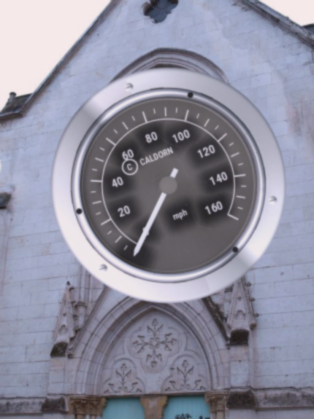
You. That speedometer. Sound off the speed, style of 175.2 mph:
0 mph
